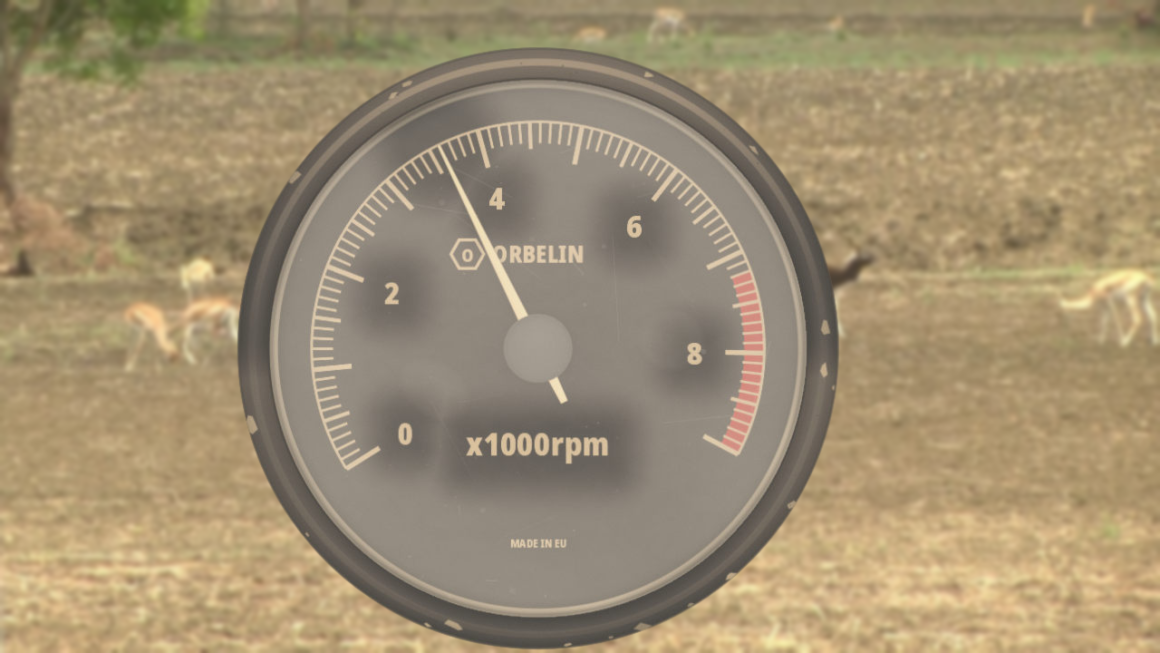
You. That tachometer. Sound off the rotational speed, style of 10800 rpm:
3600 rpm
